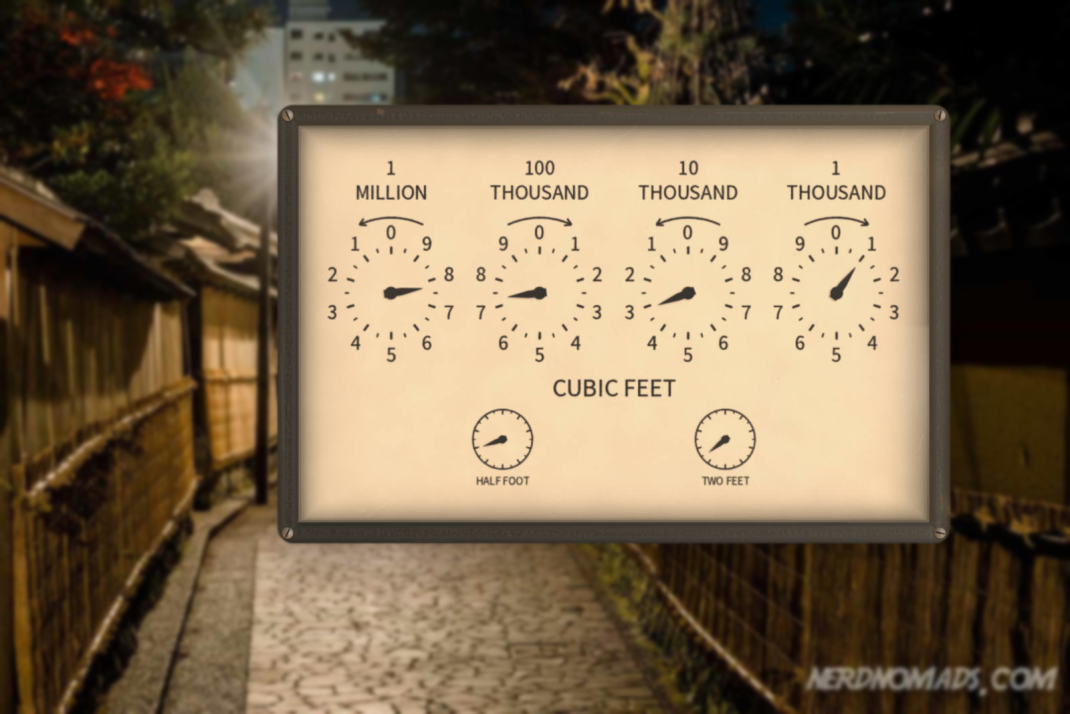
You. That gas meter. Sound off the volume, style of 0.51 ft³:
773100 ft³
